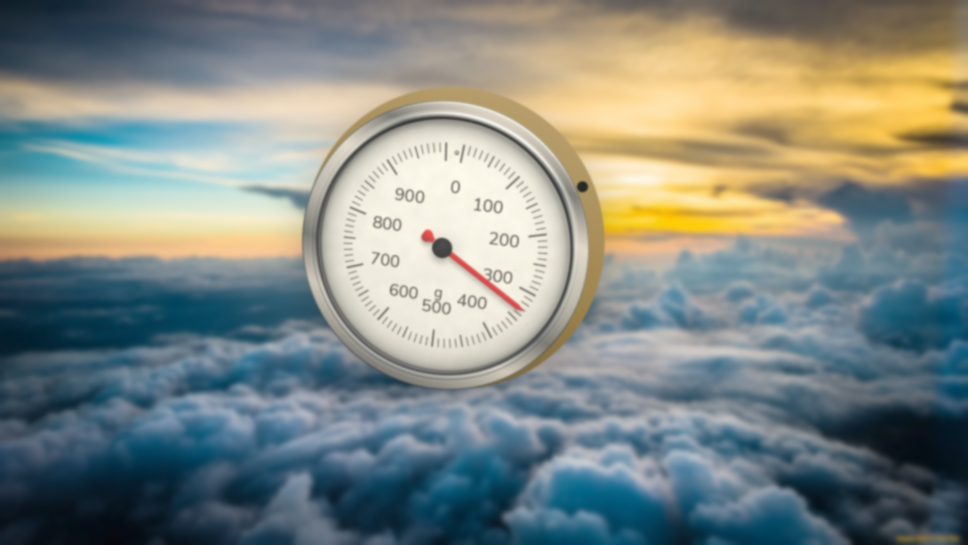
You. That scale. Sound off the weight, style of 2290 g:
330 g
